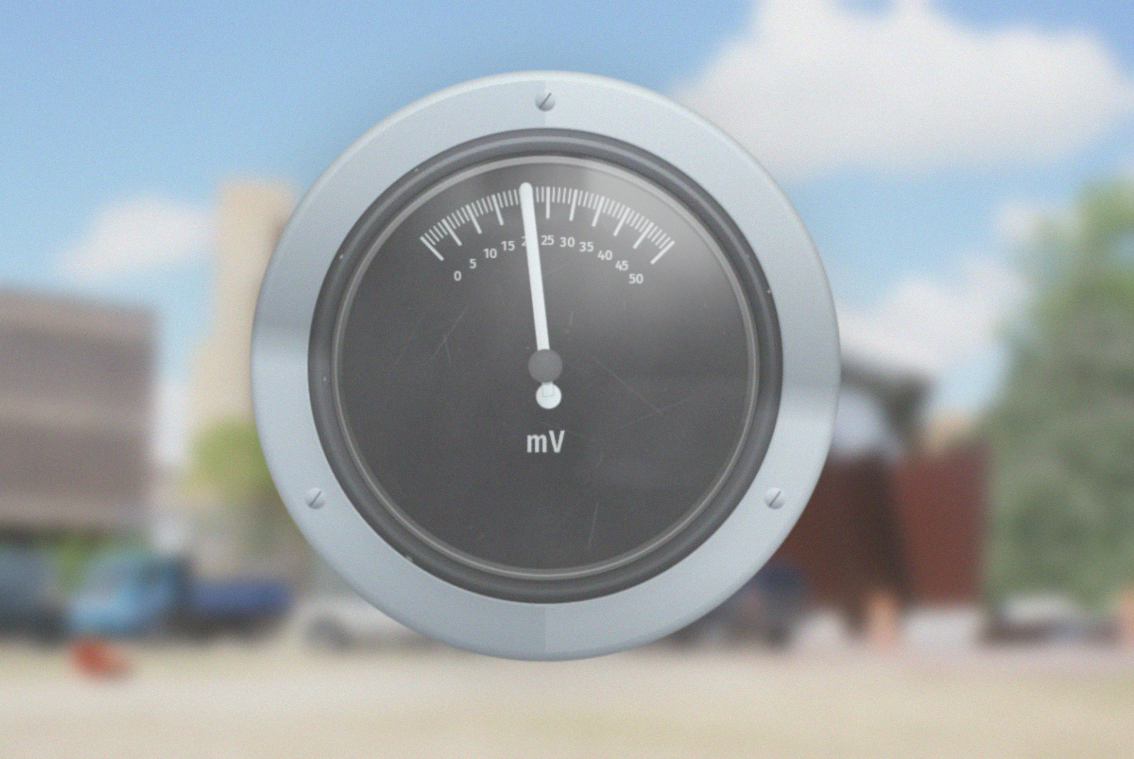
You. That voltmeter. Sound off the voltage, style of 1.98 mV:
21 mV
